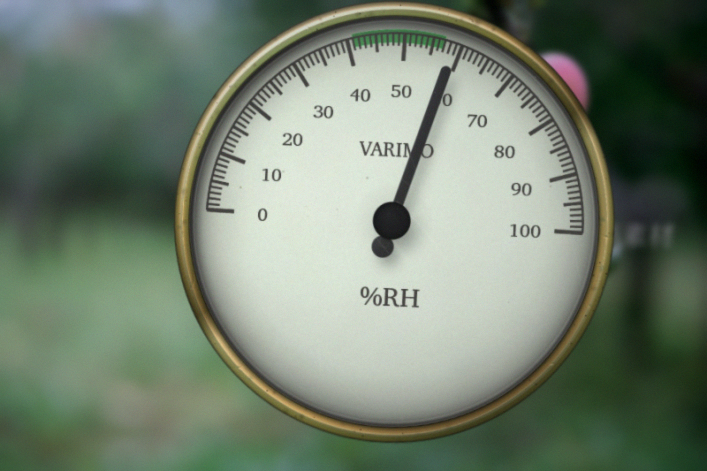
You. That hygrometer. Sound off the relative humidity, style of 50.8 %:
59 %
